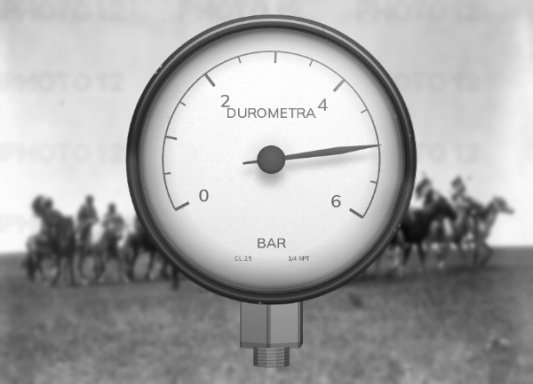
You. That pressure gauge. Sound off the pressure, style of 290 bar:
5 bar
